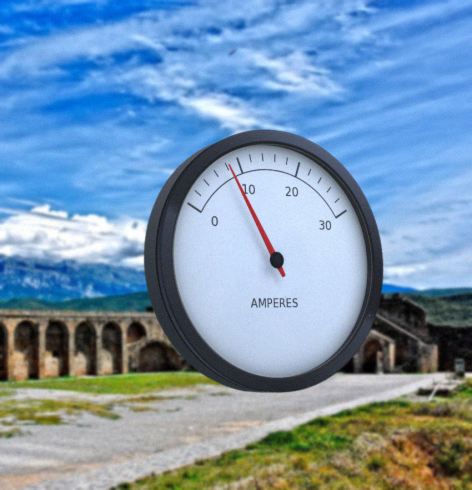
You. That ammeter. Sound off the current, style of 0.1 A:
8 A
